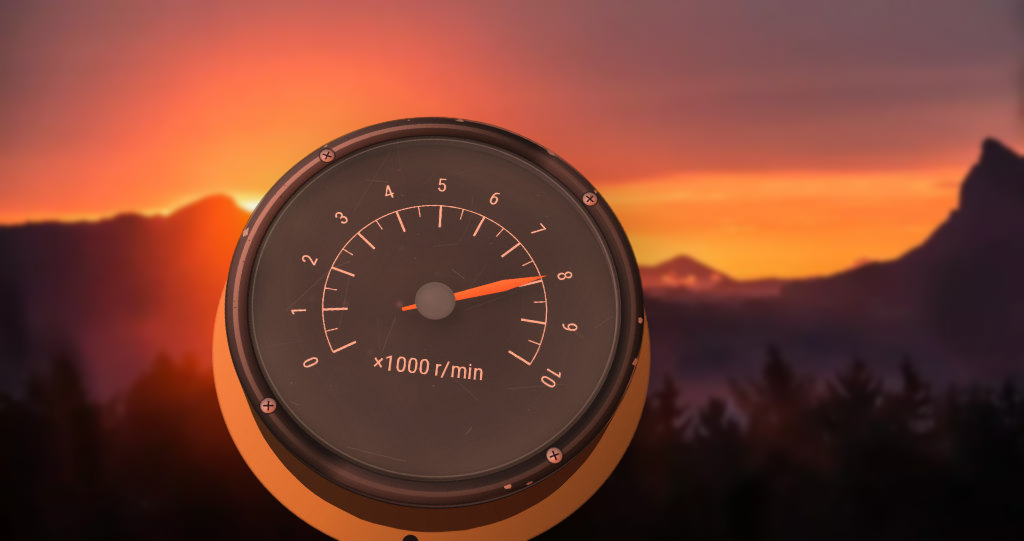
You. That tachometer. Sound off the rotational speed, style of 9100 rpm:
8000 rpm
